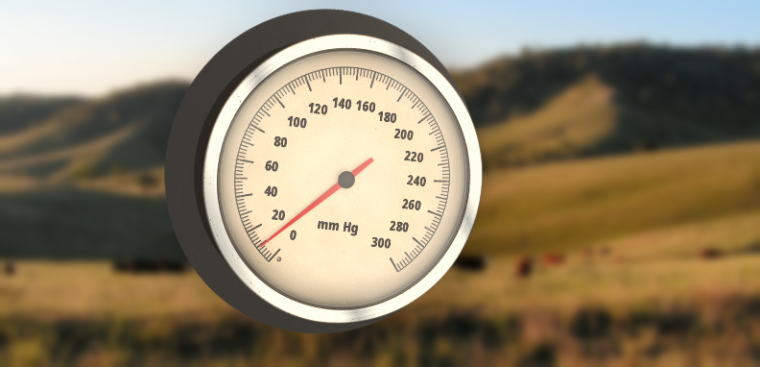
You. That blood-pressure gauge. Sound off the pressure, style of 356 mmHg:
10 mmHg
